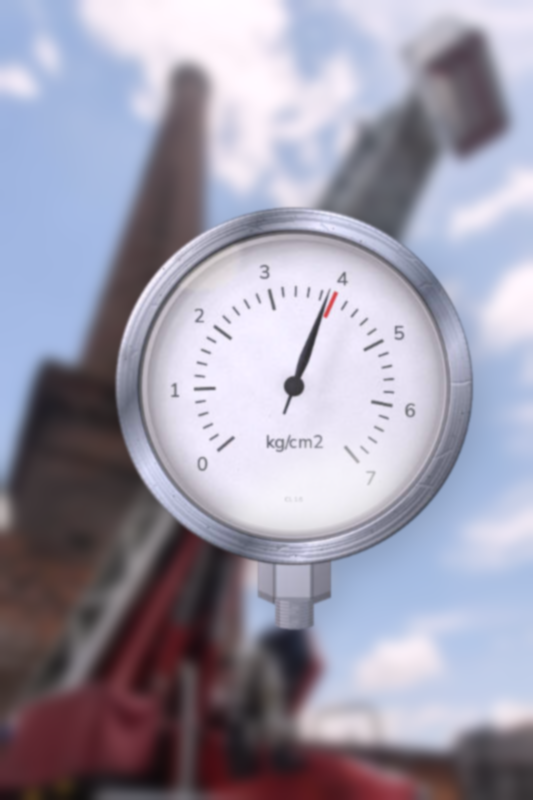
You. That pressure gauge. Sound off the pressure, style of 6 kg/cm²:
3.9 kg/cm²
